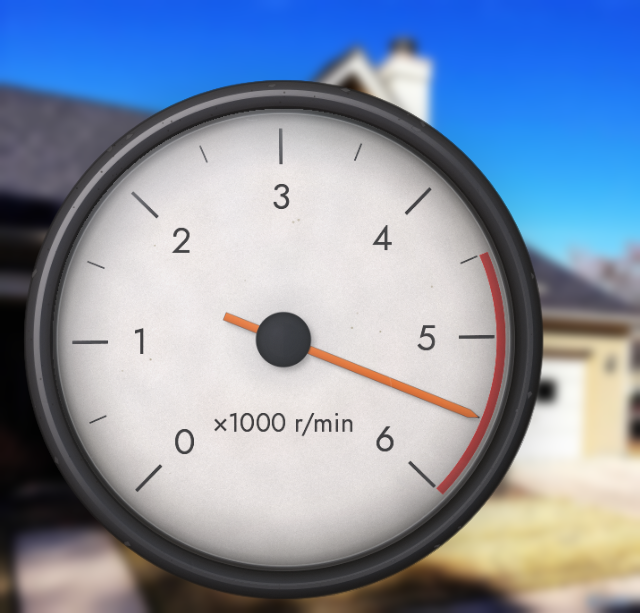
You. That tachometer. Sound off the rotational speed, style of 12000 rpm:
5500 rpm
